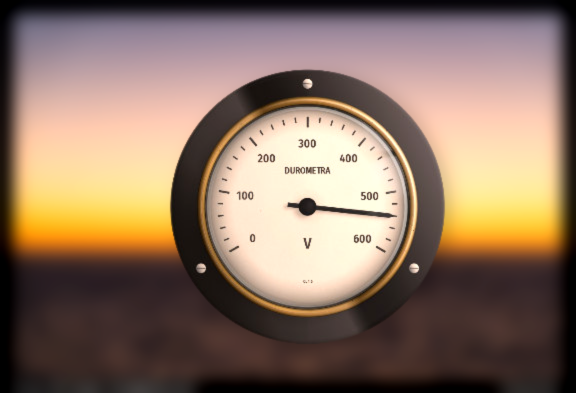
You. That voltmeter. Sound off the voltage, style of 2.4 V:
540 V
